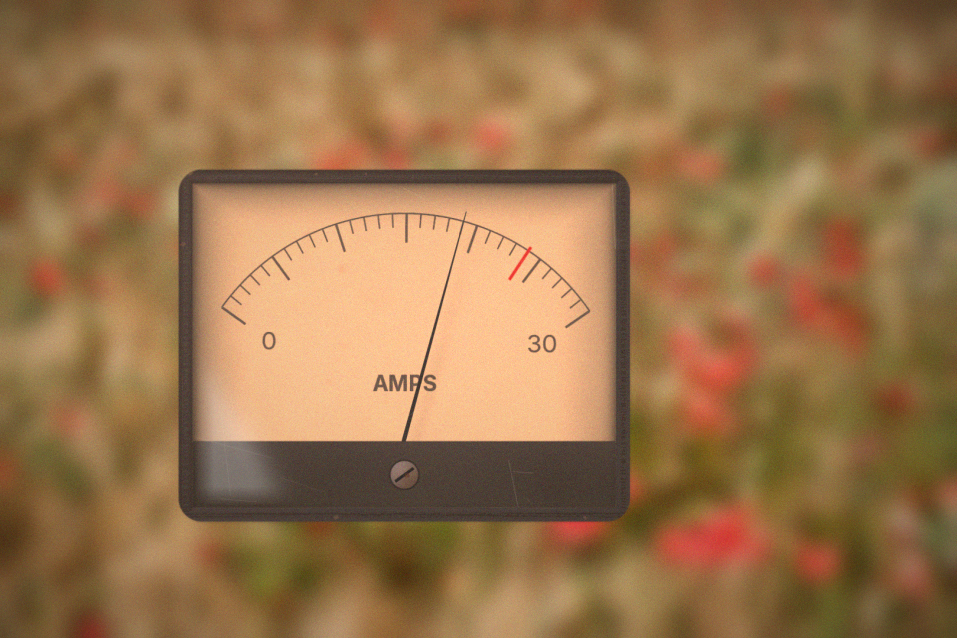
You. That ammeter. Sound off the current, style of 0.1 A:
19 A
